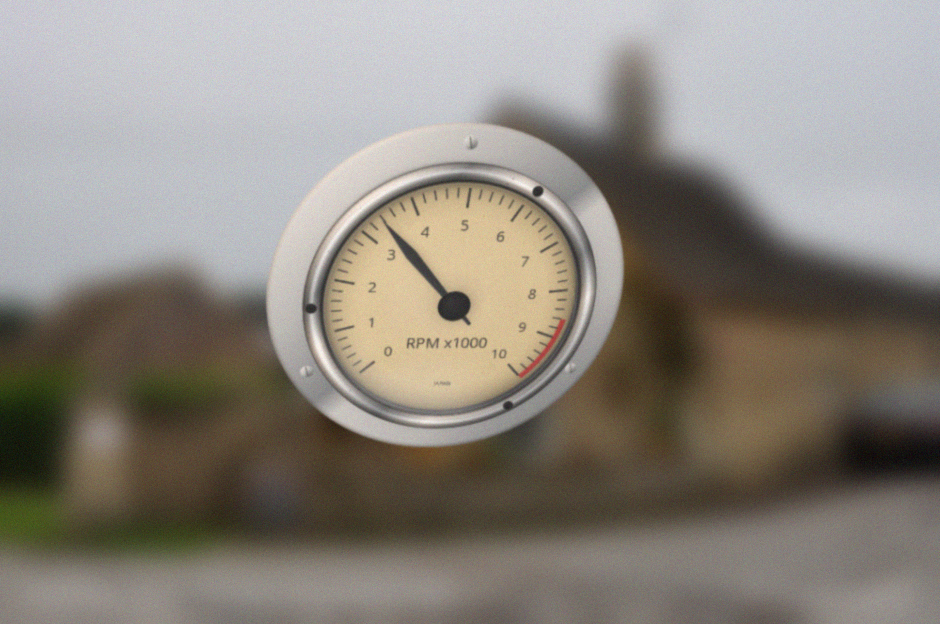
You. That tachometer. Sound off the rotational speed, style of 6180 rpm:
3400 rpm
